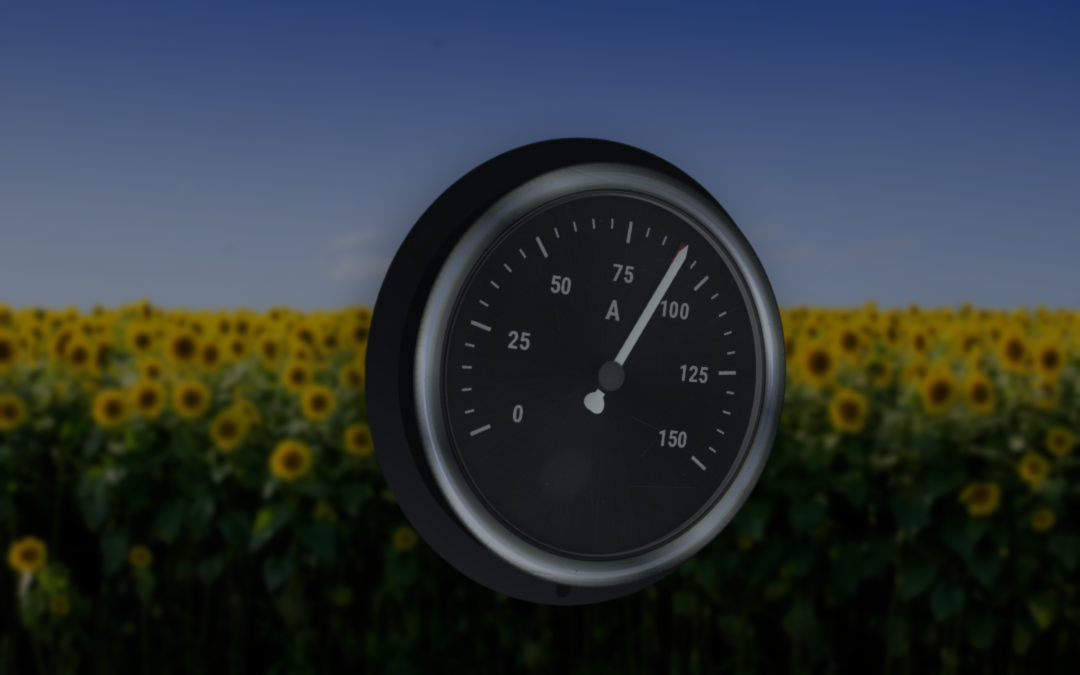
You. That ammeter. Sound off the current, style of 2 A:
90 A
